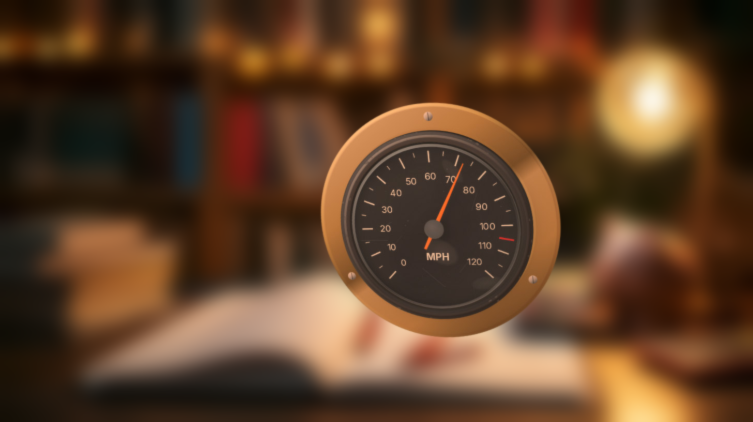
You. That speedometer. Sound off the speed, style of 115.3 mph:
72.5 mph
